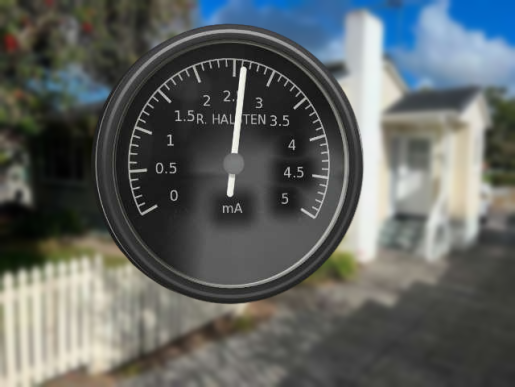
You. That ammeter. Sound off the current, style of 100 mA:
2.6 mA
